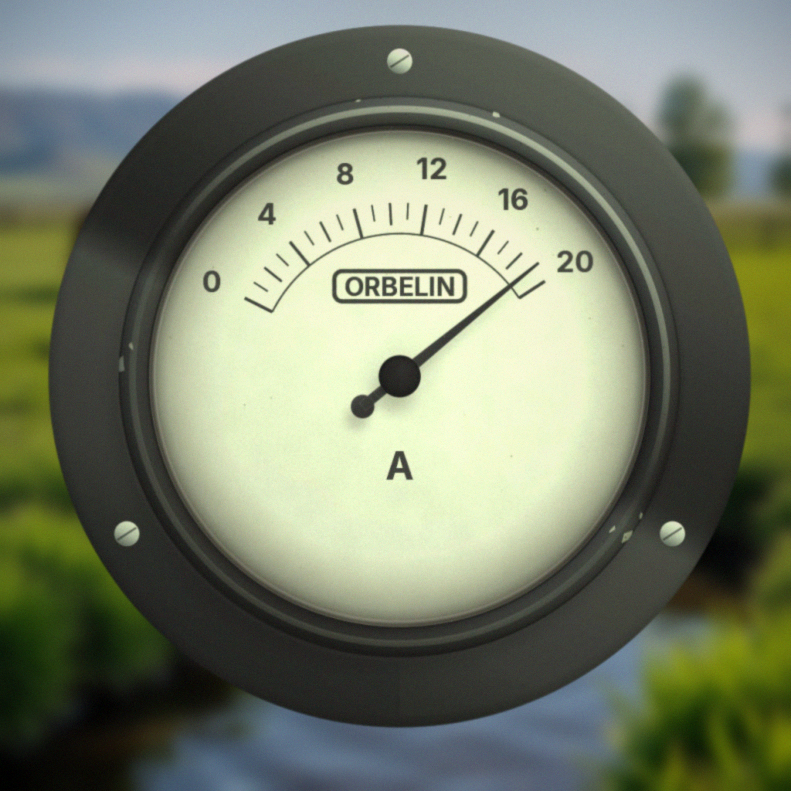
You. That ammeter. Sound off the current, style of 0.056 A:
19 A
